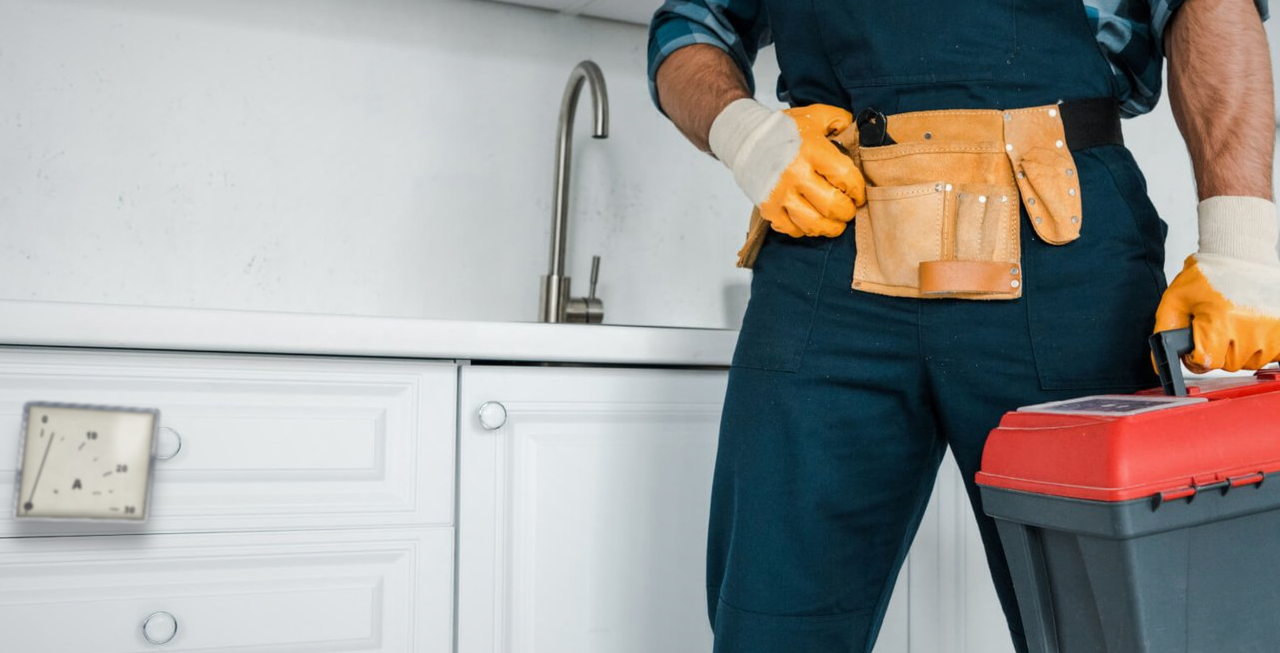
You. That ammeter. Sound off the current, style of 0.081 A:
2.5 A
